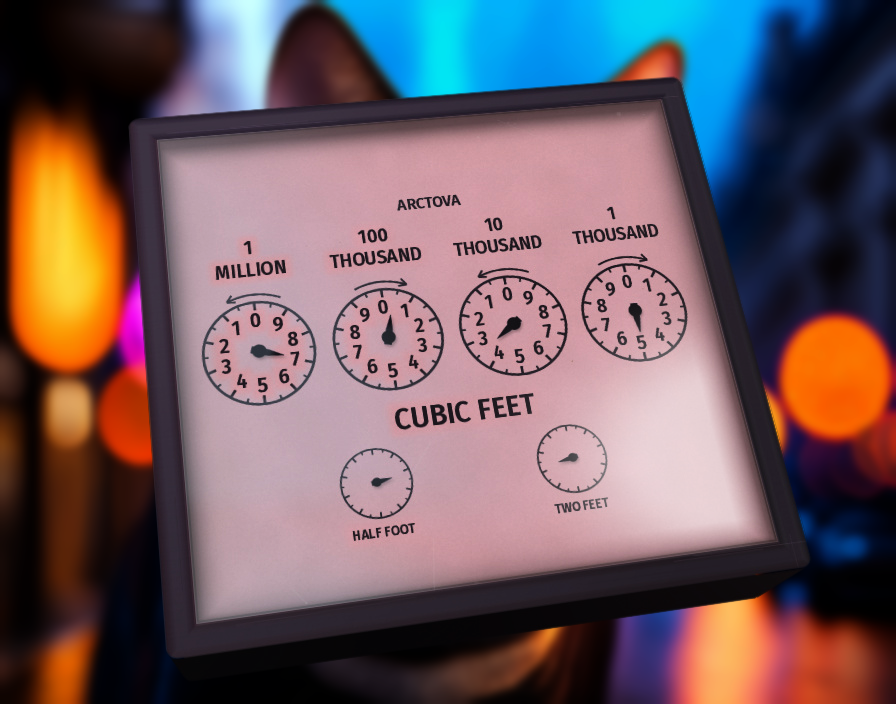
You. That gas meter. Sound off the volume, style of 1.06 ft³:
703500 ft³
